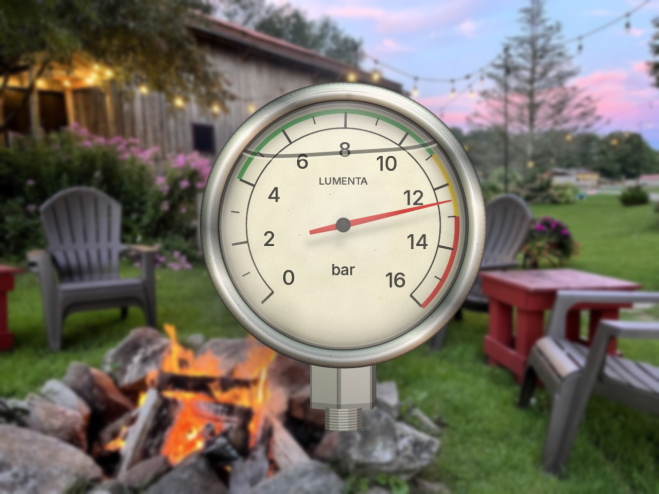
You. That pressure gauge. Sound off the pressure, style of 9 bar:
12.5 bar
